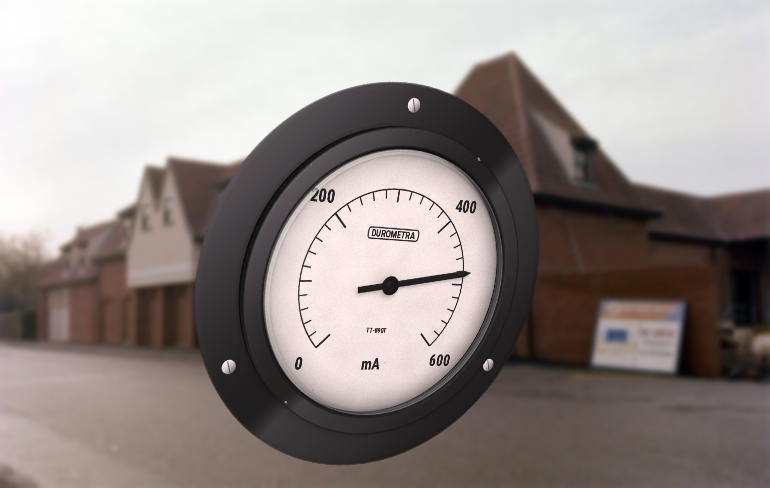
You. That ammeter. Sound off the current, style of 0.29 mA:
480 mA
